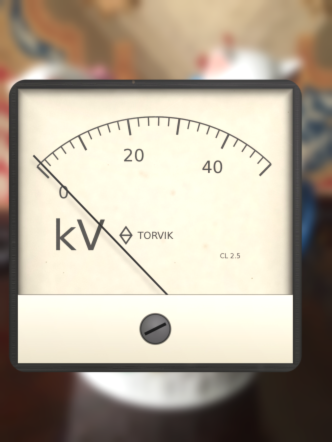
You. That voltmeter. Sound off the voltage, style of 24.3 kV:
1 kV
